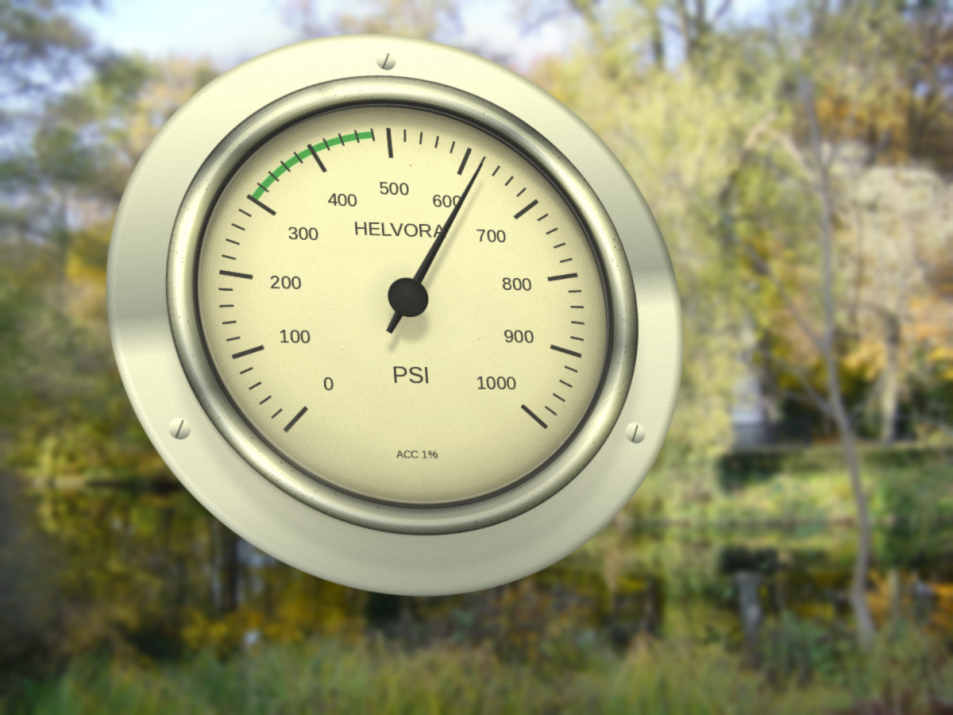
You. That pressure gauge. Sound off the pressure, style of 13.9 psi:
620 psi
